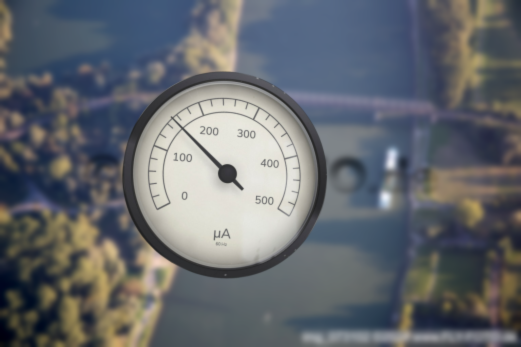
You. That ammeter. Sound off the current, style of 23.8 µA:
150 µA
